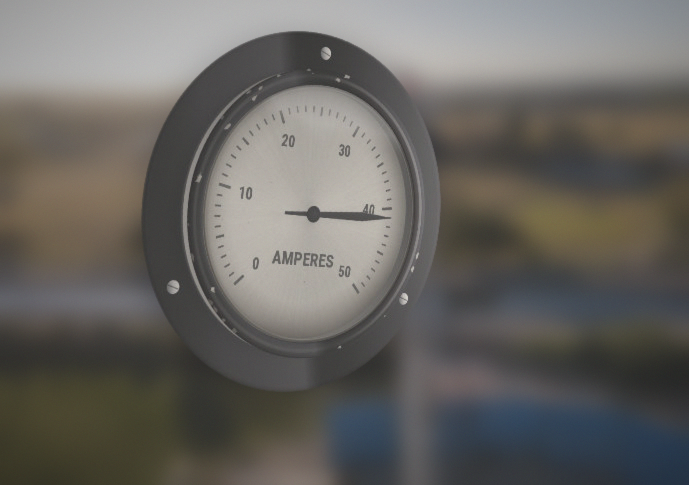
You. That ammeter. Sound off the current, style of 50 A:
41 A
